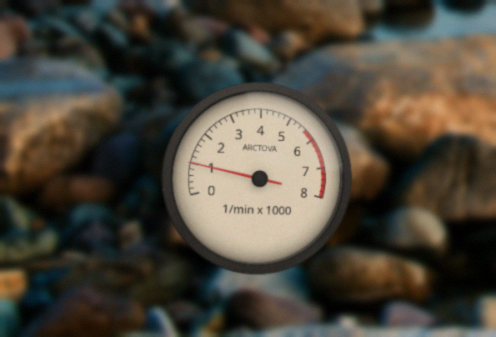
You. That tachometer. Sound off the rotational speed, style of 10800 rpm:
1000 rpm
